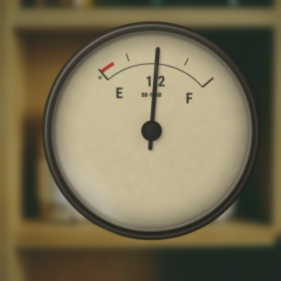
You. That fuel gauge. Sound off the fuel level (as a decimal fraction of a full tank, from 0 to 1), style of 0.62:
0.5
